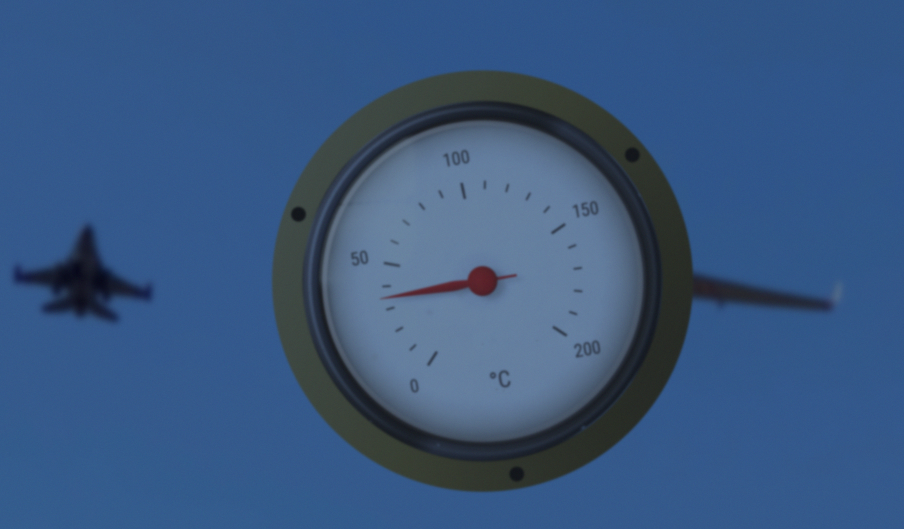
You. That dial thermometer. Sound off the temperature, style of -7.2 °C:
35 °C
